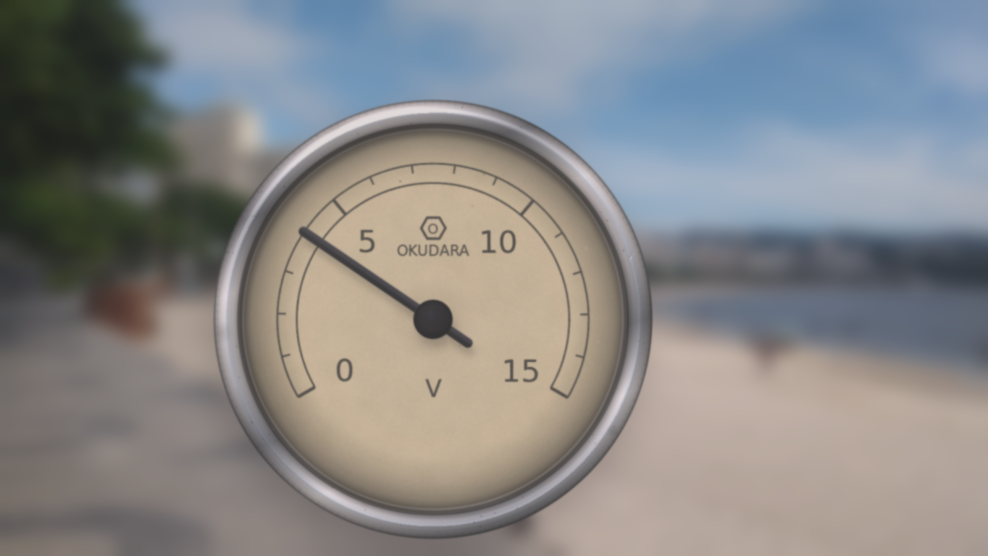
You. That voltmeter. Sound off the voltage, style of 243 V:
4 V
